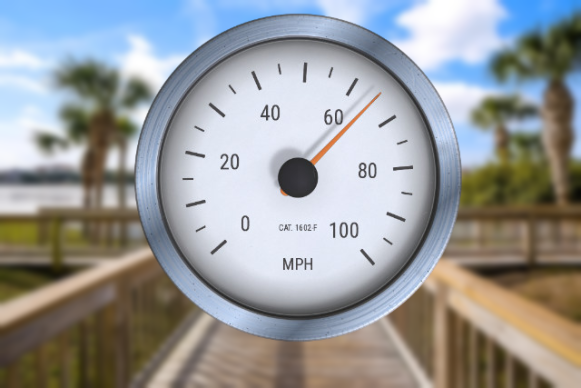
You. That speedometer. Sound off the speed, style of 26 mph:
65 mph
